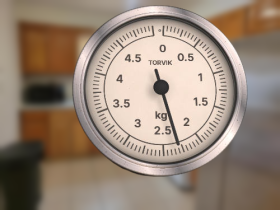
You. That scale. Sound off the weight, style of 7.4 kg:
2.3 kg
